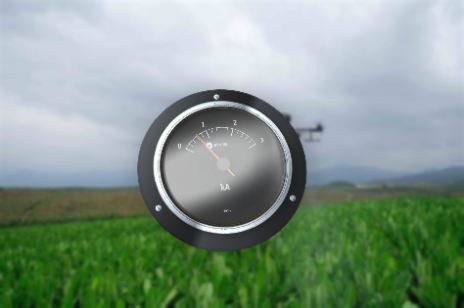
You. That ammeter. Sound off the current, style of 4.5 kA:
0.6 kA
